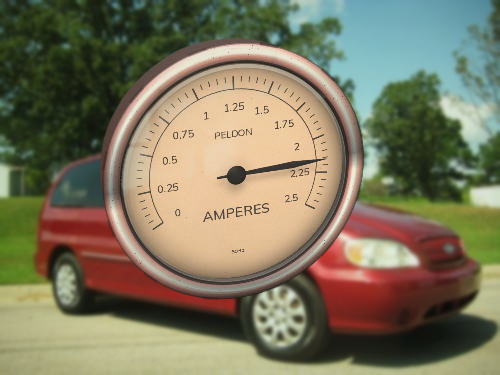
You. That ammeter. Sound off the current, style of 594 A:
2.15 A
